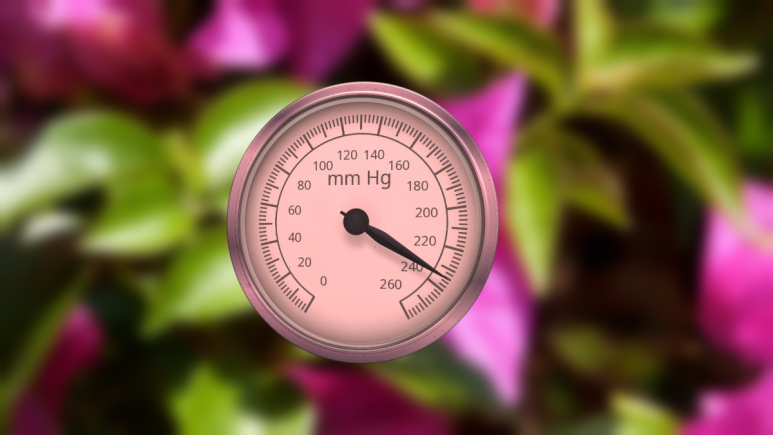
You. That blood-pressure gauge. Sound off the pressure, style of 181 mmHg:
234 mmHg
